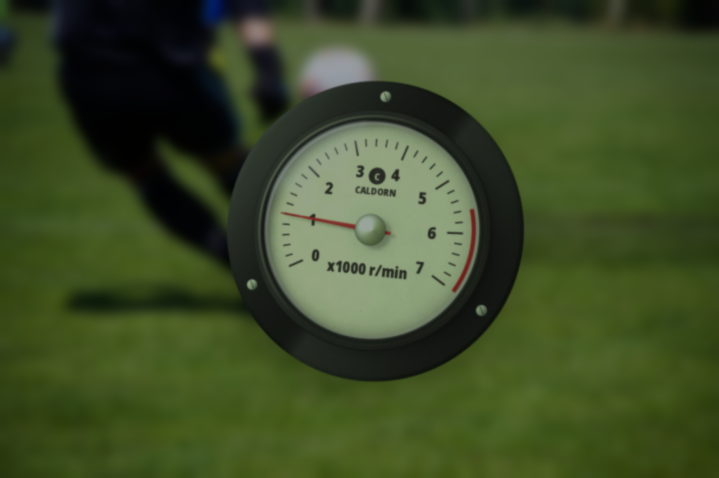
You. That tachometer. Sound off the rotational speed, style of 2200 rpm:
1000 rpm
